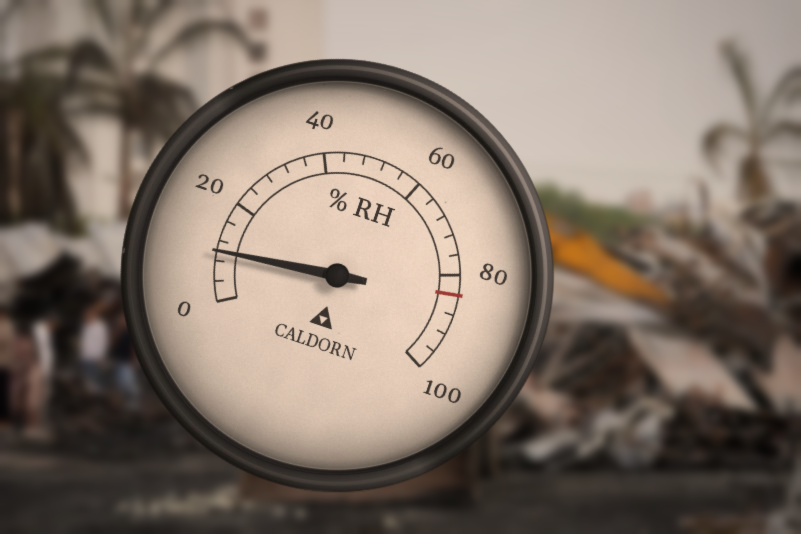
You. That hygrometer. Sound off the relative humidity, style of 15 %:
10 %
